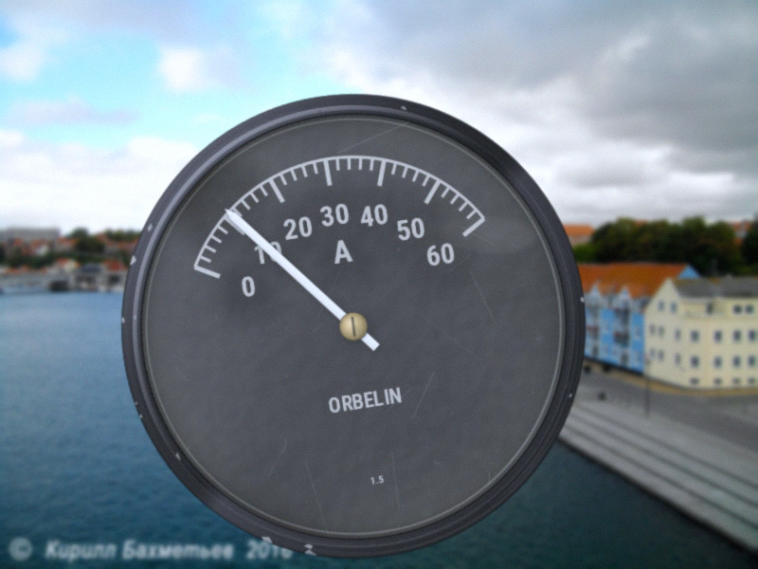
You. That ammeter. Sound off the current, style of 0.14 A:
11 A
